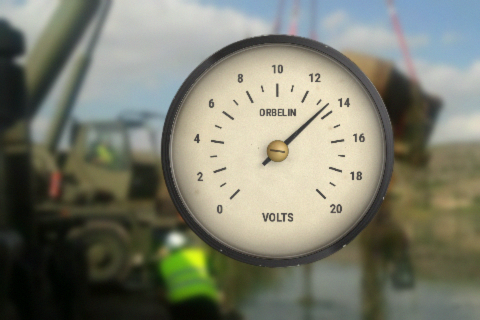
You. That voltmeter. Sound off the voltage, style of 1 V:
13.5 V
